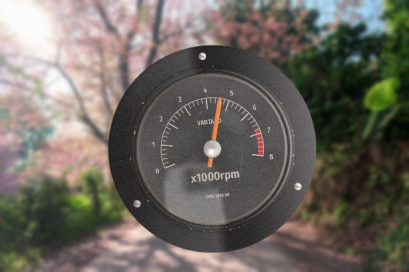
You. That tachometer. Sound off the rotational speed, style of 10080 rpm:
4600 rpm
